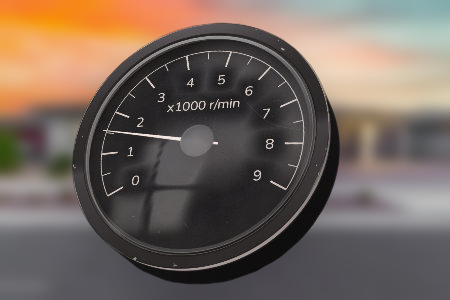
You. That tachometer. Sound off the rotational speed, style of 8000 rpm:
1500 rpm
